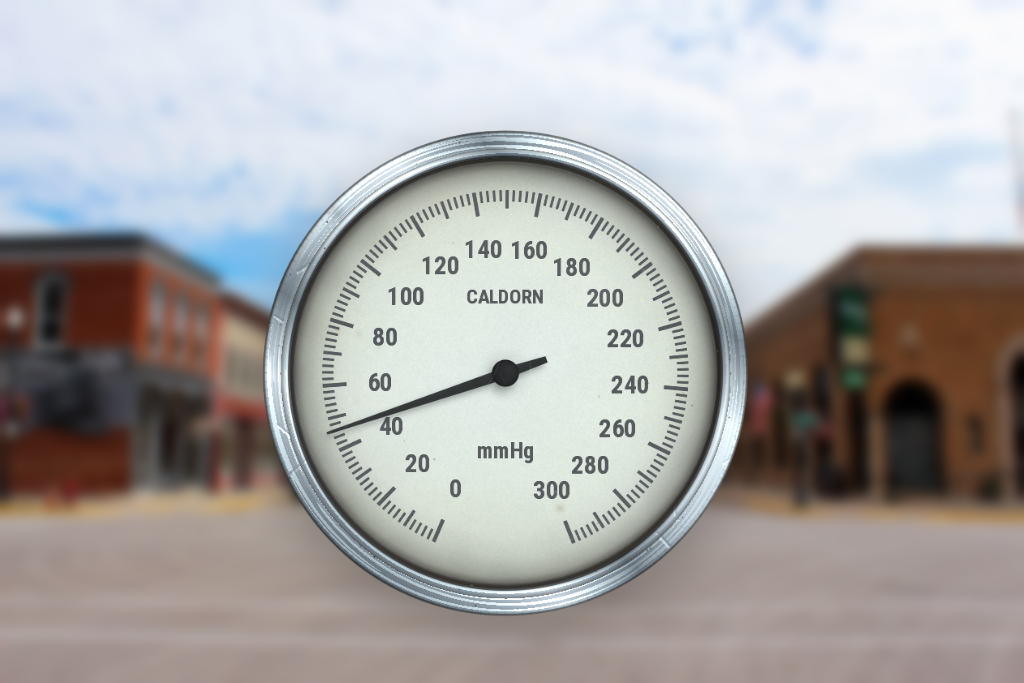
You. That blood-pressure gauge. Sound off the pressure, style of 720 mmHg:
46 mmHg
